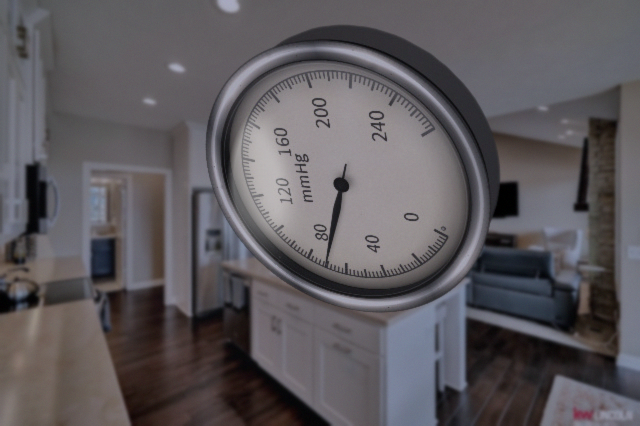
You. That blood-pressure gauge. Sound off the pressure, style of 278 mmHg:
70 mmHg
